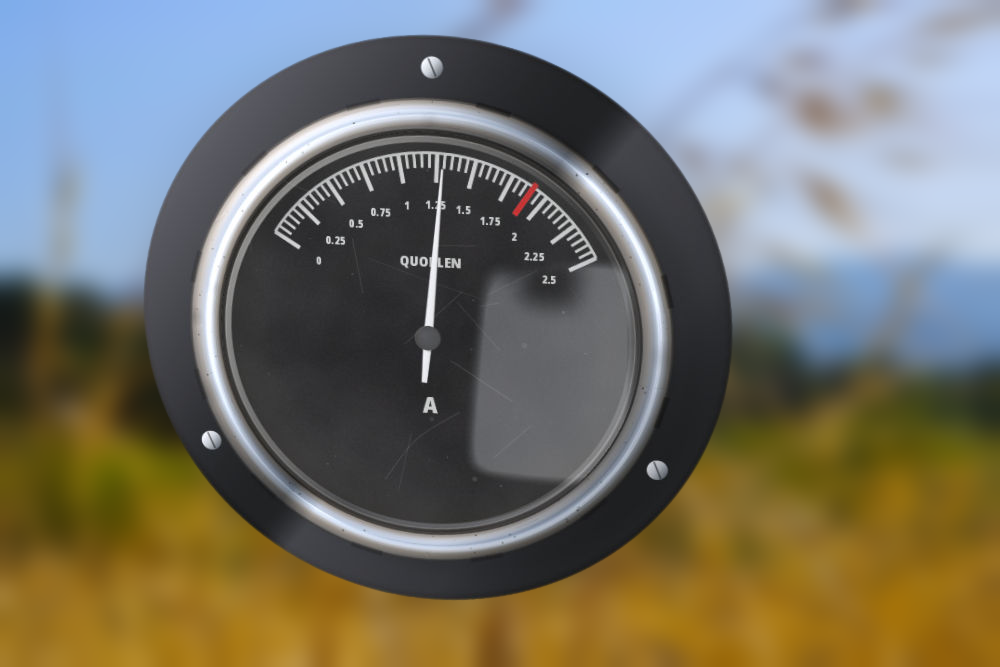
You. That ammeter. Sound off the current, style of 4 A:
1.3 A
